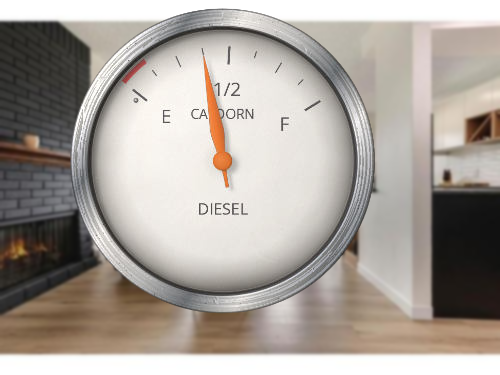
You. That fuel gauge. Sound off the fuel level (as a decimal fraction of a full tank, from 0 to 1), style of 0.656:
0.375
